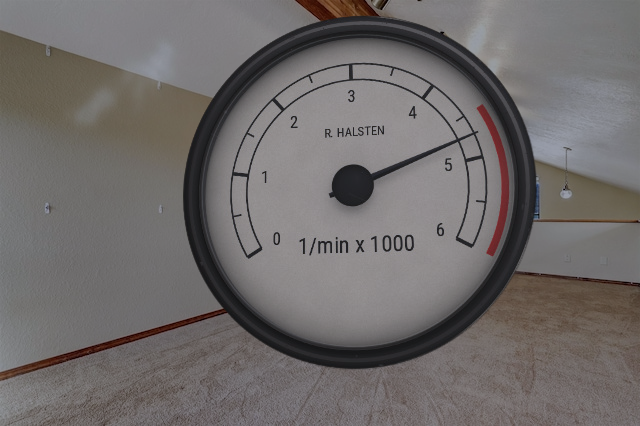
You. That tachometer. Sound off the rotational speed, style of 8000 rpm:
4750 rpm
